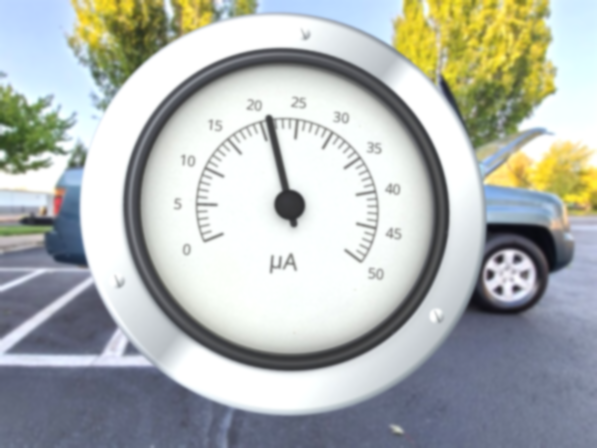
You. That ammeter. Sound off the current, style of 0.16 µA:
21 µA
